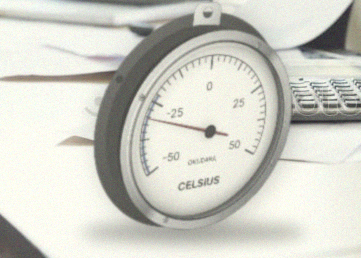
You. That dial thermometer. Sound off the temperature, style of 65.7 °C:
-30 °C
